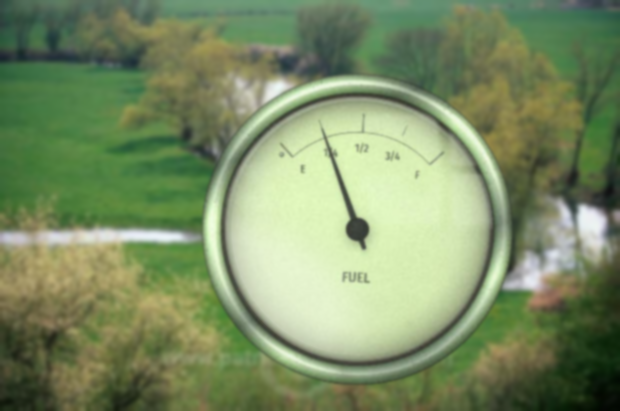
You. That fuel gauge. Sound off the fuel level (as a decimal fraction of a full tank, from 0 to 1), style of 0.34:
0.25
